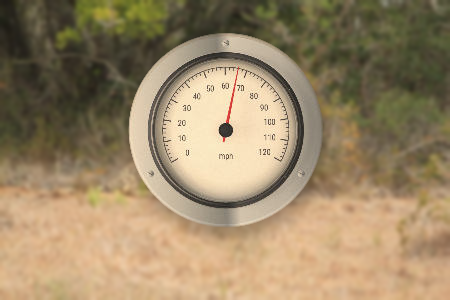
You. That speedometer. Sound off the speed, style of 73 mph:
66 mph
